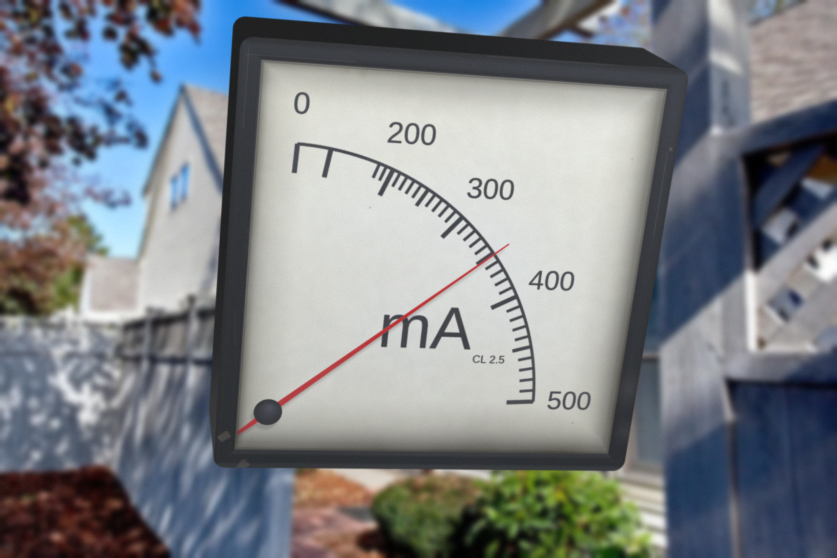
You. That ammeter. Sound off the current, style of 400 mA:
350 mA
